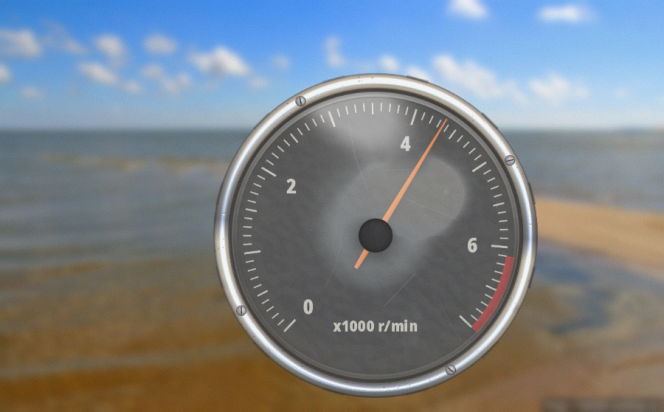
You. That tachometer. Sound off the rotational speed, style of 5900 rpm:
4350 rpm
